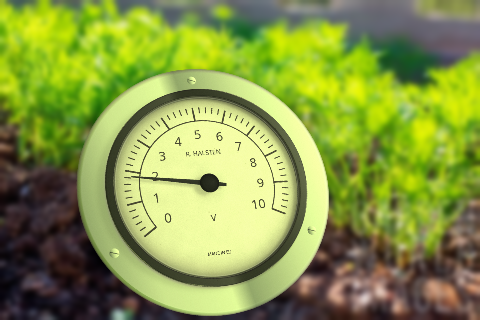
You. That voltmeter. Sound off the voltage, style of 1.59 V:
1.8 V
